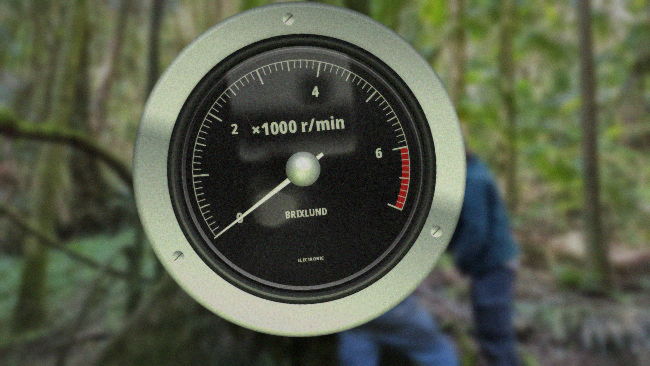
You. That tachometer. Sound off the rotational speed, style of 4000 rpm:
0 rpm
